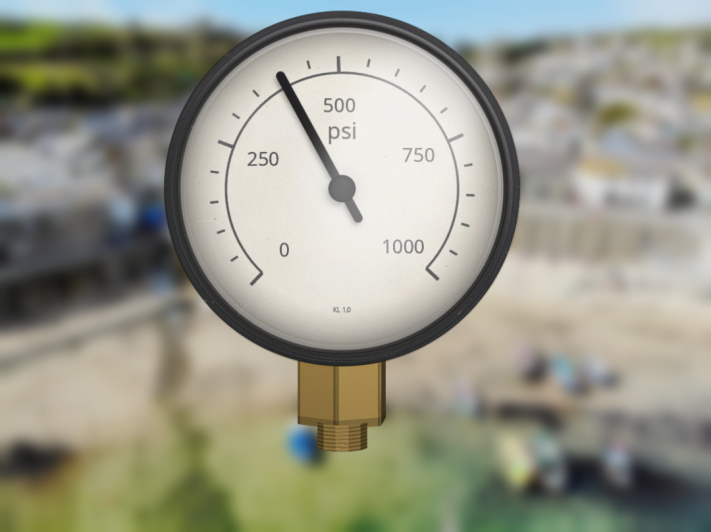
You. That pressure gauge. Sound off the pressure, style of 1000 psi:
400 psi
